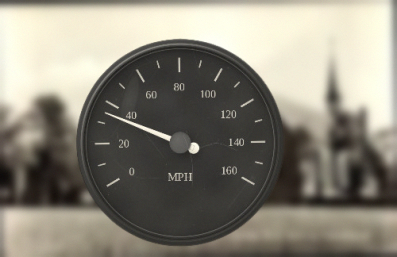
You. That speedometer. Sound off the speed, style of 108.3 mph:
35 mph
